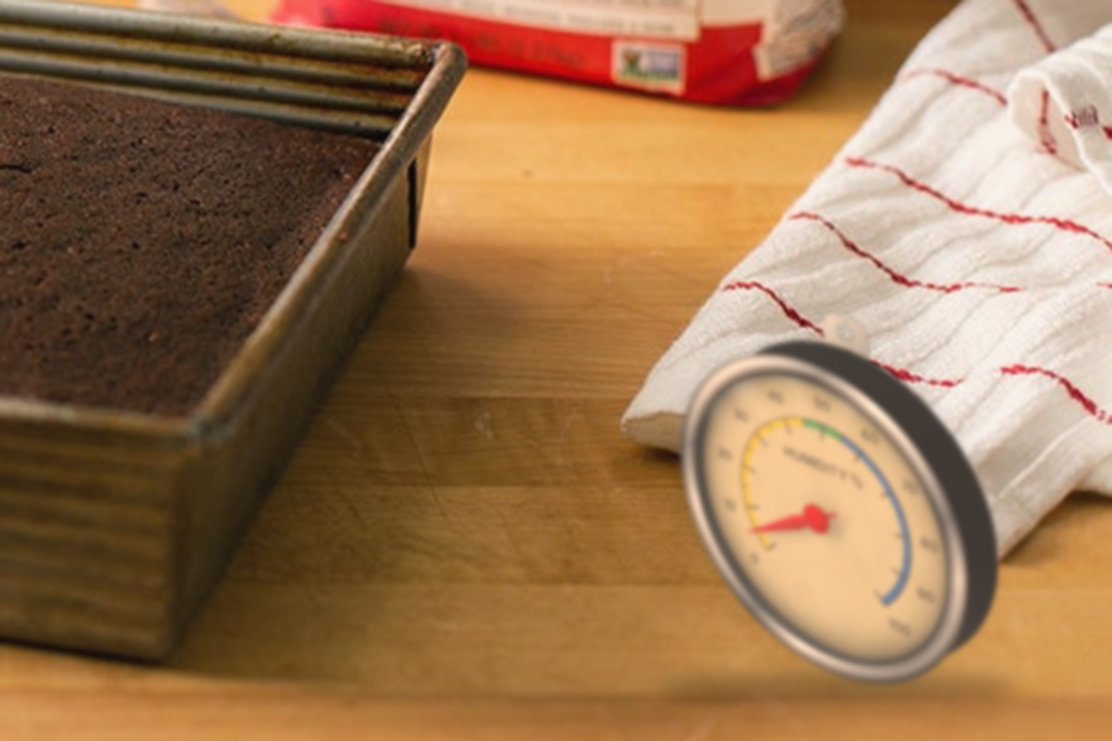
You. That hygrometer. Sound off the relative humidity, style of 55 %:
5 %
